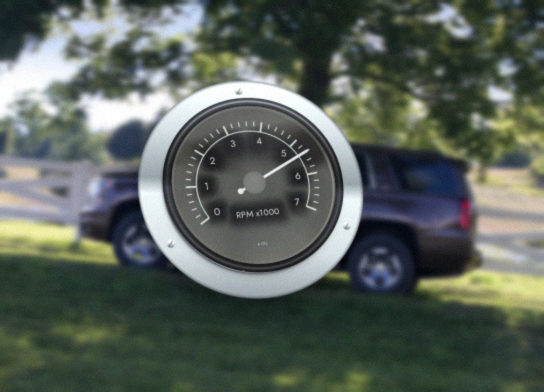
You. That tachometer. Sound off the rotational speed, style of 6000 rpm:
5400 rpm
